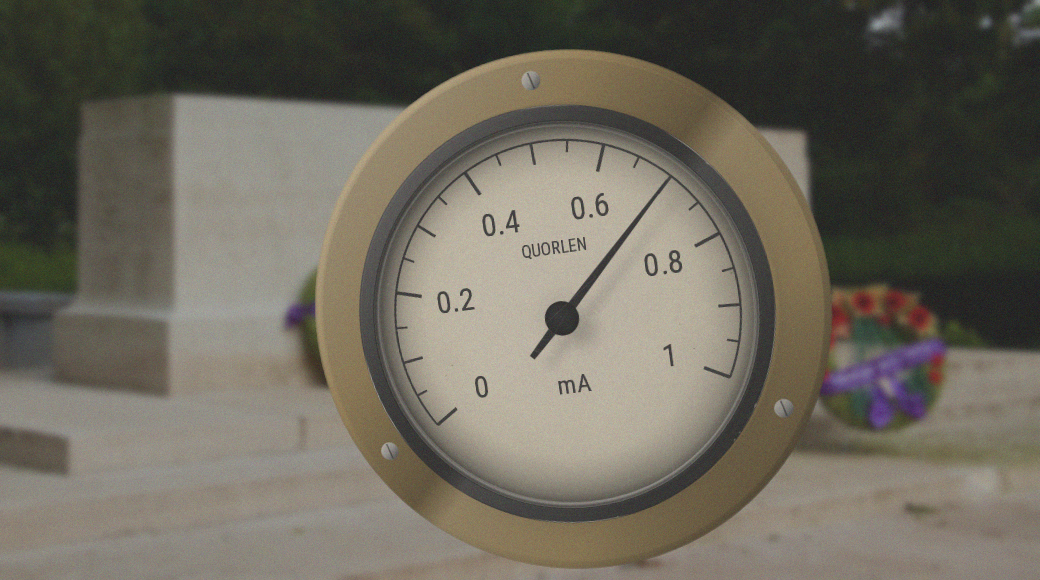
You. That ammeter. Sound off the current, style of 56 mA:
0.7 mA
